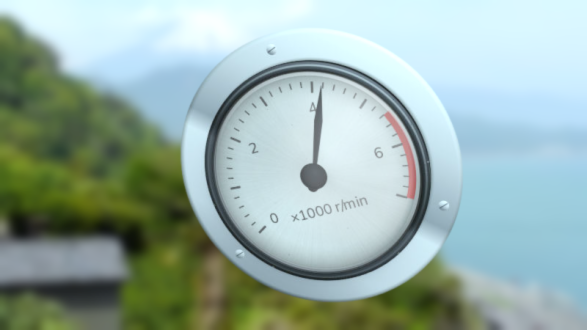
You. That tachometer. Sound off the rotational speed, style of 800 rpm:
4200 rpm
